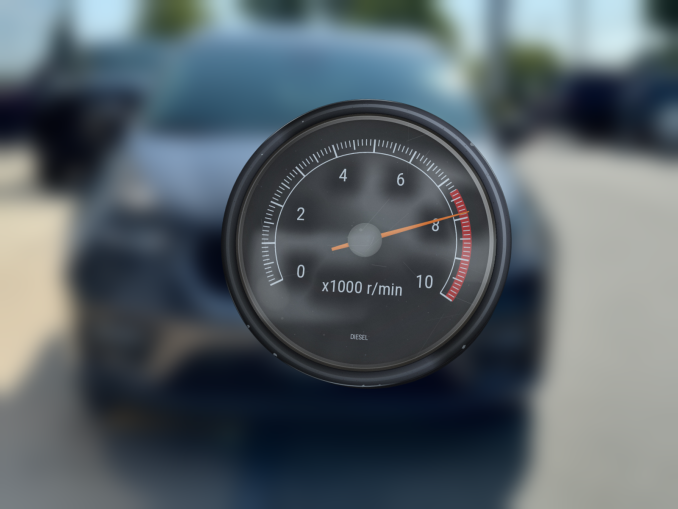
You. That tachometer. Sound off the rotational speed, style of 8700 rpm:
7900 rpm
